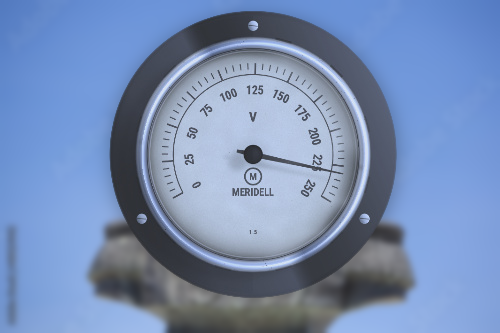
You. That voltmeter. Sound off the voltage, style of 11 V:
230 V
